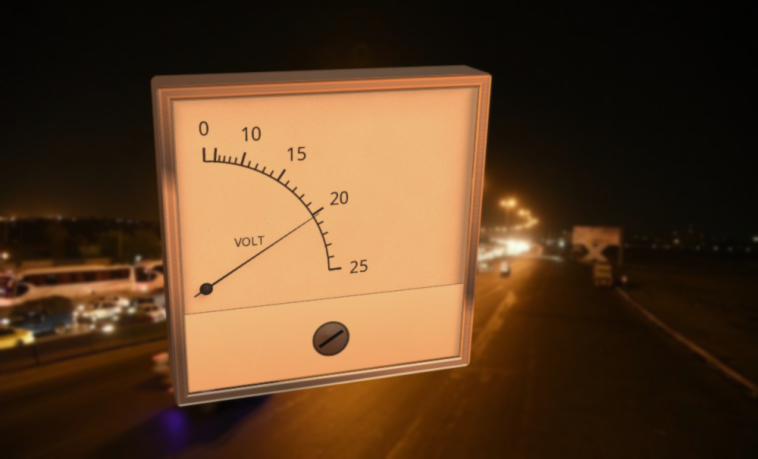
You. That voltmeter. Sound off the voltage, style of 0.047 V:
20 V
